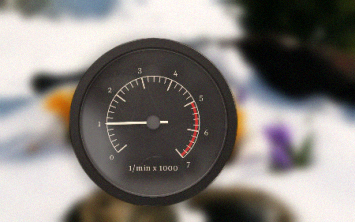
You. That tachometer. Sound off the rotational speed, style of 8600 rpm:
1000 rpm
